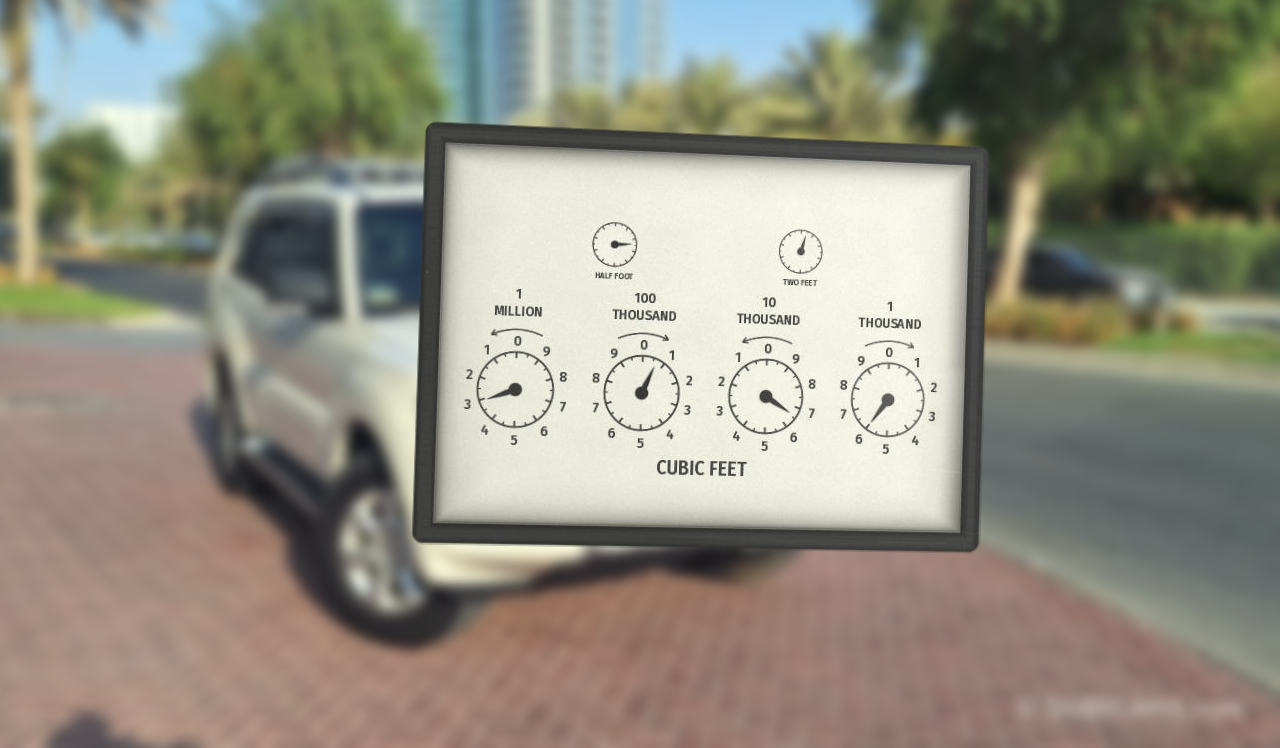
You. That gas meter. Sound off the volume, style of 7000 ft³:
306600 ft³
